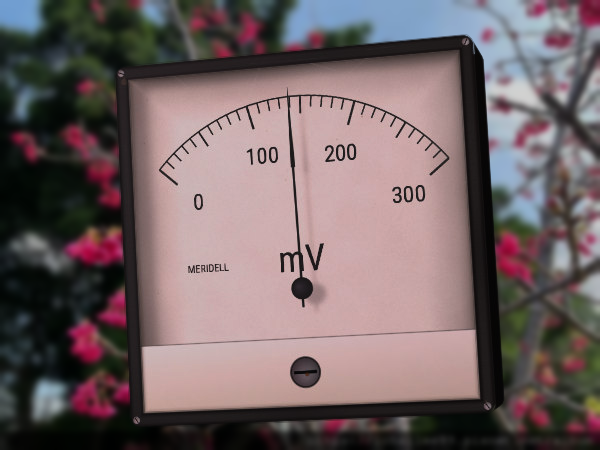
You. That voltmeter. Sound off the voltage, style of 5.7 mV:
140 mV
